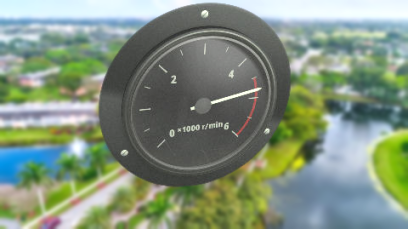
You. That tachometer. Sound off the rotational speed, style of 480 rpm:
4750 rpm
